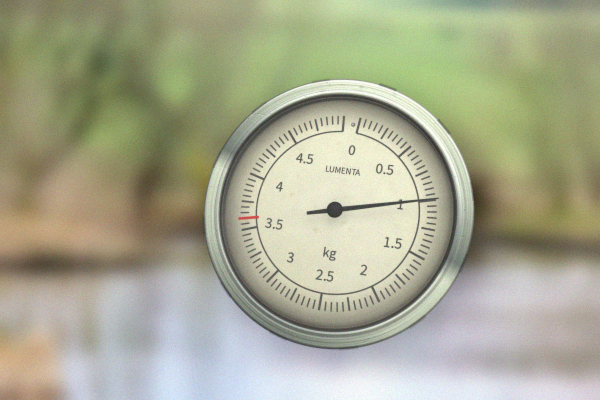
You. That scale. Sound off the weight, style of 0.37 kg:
1 kg
